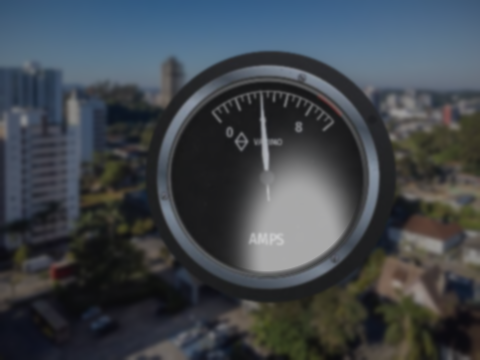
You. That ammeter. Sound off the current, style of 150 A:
4 A
